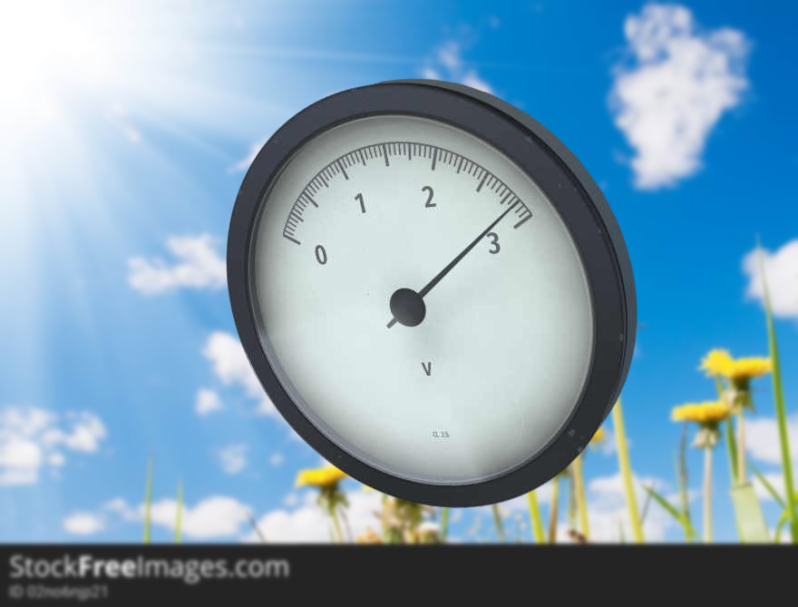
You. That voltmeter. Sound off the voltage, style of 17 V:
2.85 V
